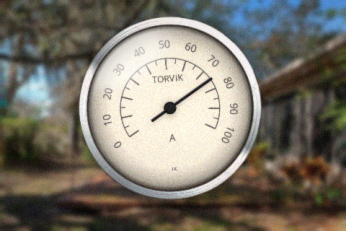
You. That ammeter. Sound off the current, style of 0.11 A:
75 A
